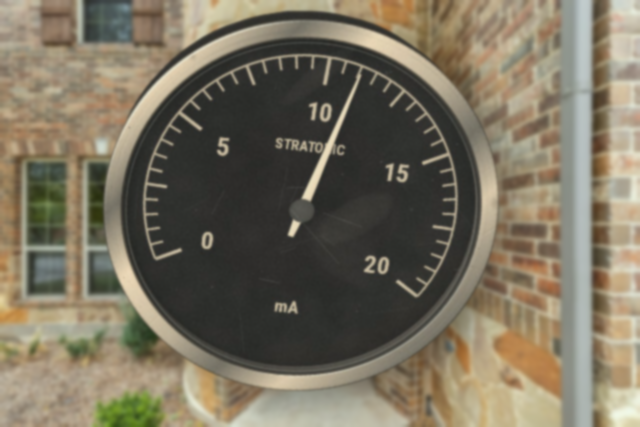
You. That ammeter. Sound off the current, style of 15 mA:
11 mA
